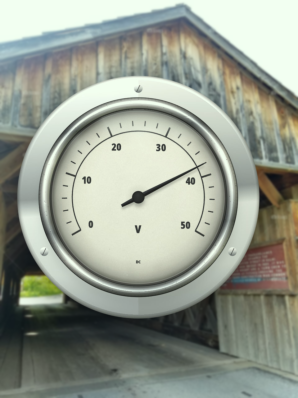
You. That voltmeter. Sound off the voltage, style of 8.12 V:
38 V
